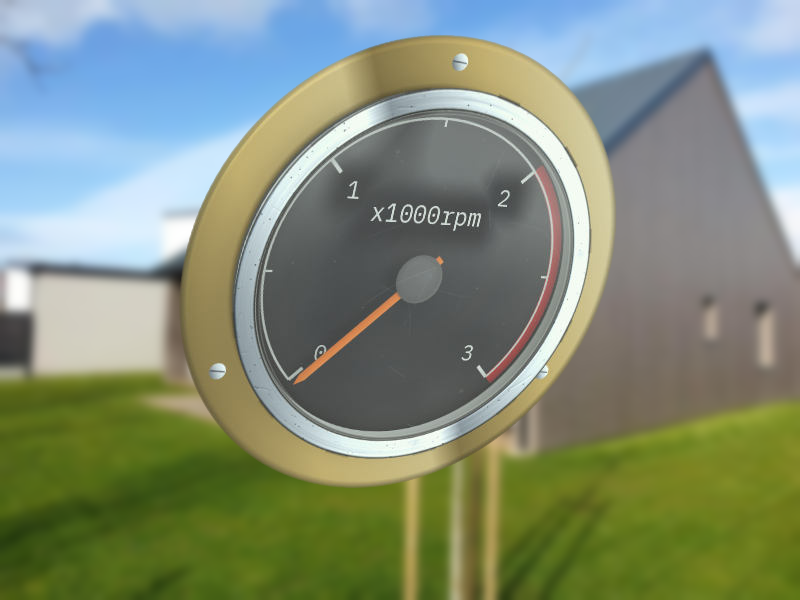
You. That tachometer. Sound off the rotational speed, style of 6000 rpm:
0 rpm
